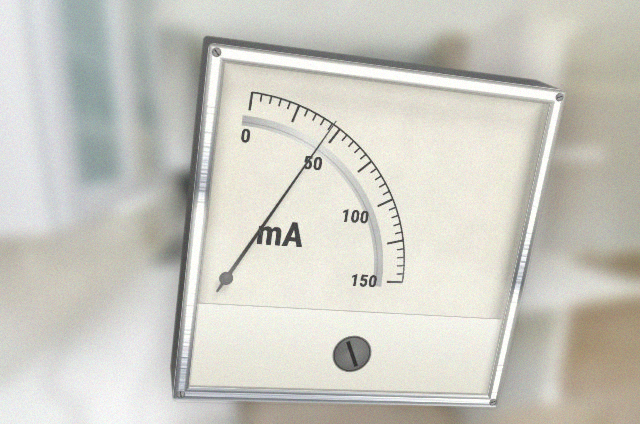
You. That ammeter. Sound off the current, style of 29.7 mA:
45 mA
